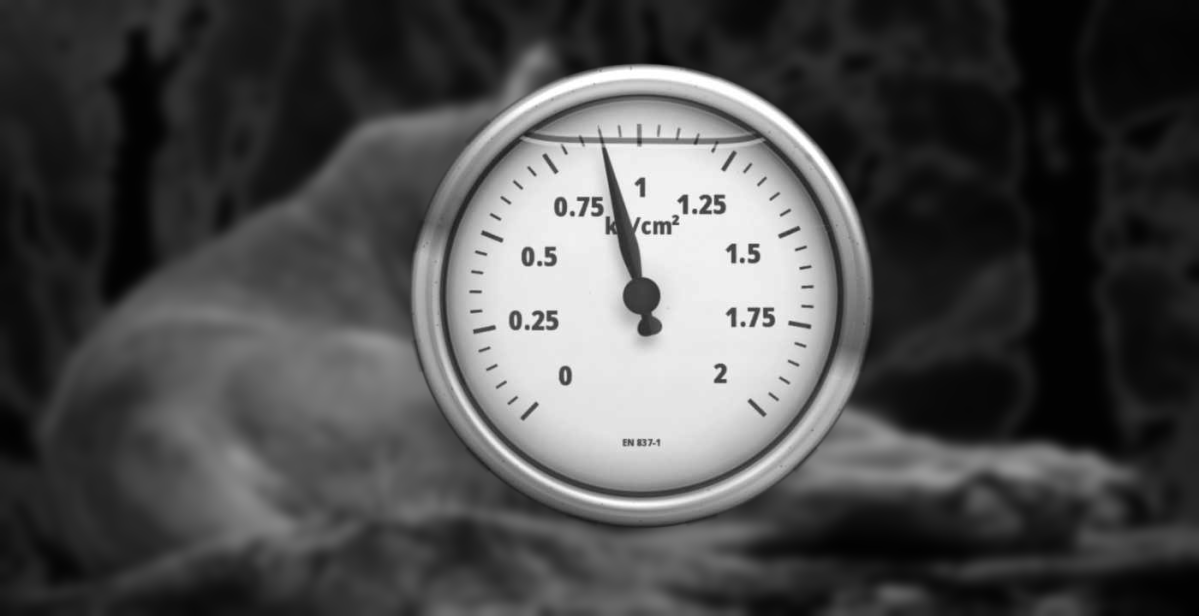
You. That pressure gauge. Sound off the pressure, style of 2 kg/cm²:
0.9 kg/cm²
